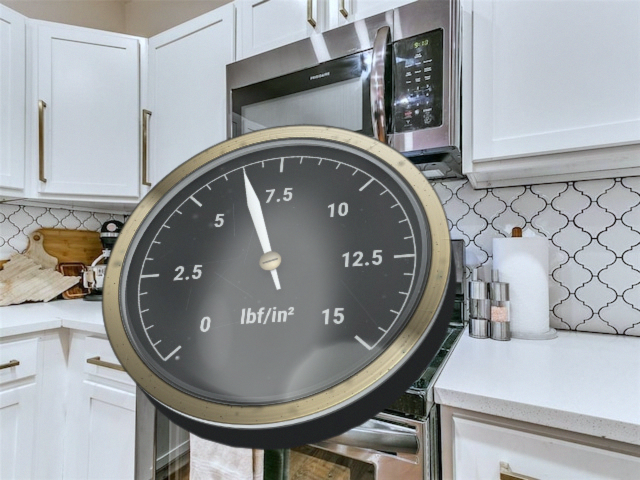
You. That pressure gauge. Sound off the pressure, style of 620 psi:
6.5 psi
